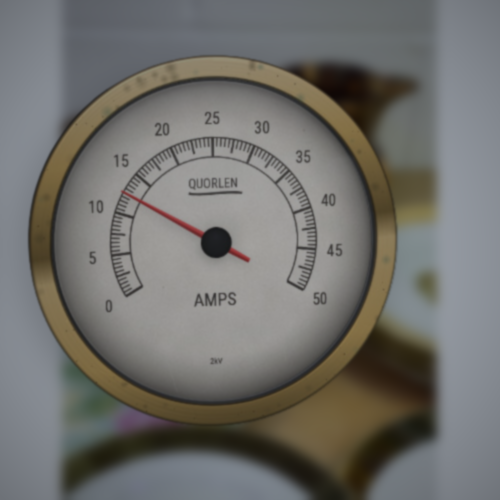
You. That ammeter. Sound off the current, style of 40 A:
12.5 A
